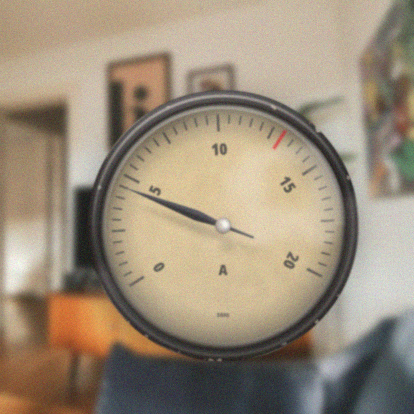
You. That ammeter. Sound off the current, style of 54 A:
4.5 A
